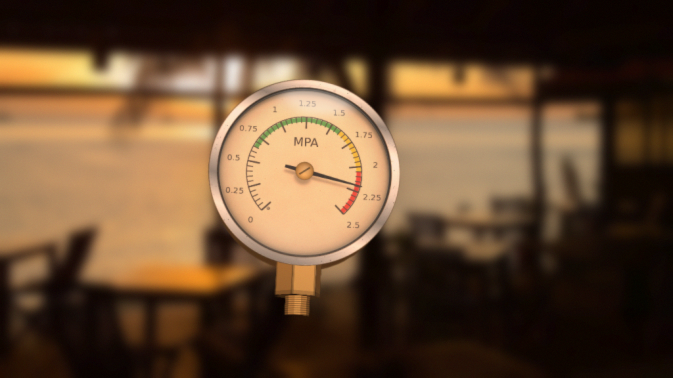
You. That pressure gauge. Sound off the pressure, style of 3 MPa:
2.2 MPa
